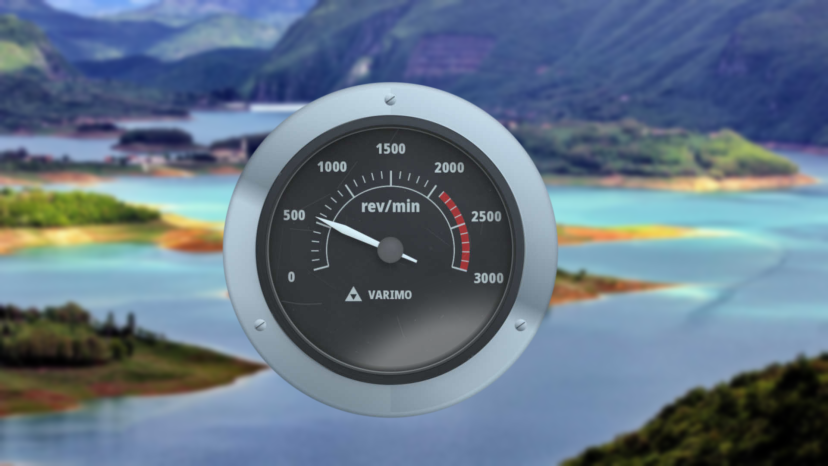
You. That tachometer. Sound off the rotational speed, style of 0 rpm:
550 rpm
